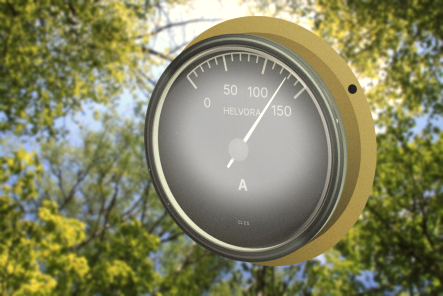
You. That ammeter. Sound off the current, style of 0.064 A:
130 A
